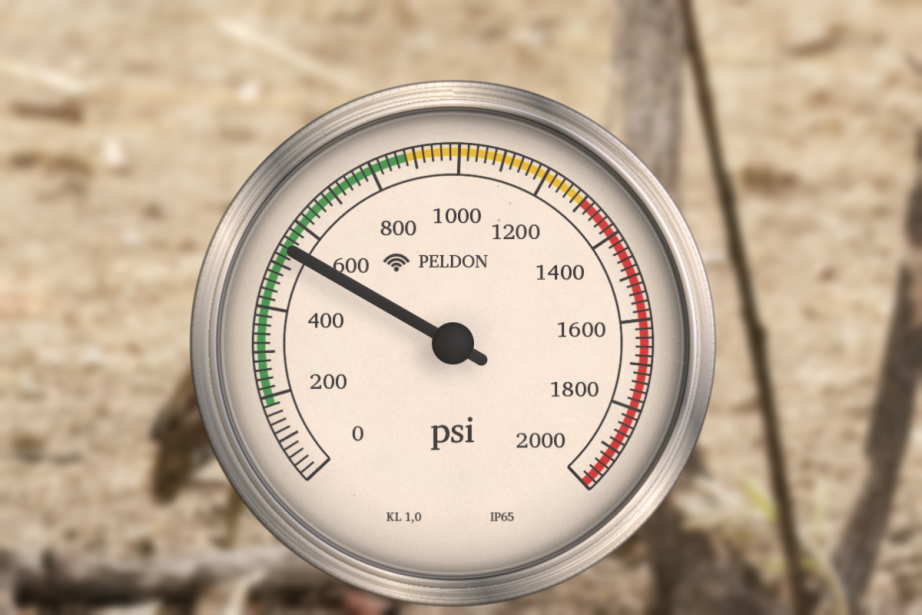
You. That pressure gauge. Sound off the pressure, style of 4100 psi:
540 psi
